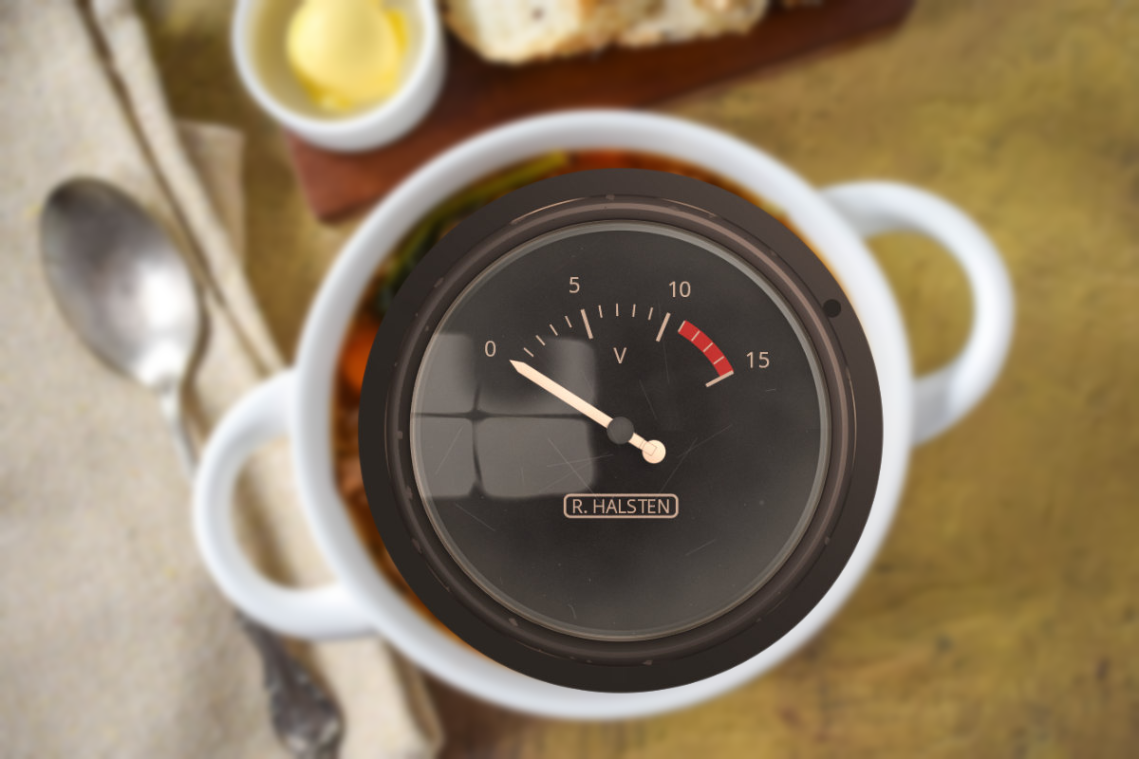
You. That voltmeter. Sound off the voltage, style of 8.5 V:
0 V
